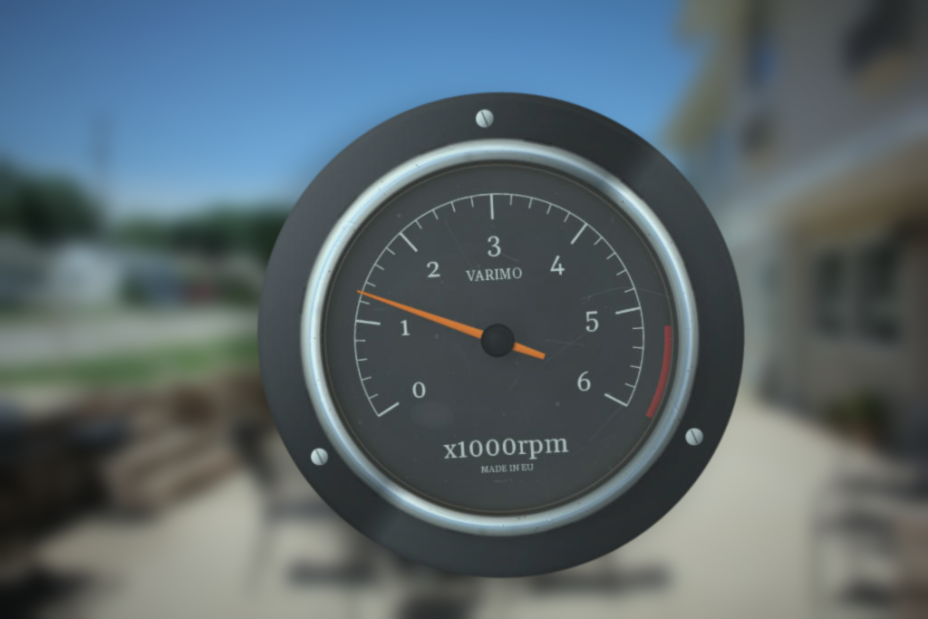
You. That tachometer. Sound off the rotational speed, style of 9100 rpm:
1300 rpm
